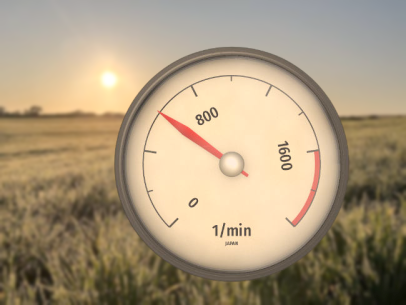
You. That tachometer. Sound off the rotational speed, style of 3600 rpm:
600 rpm
